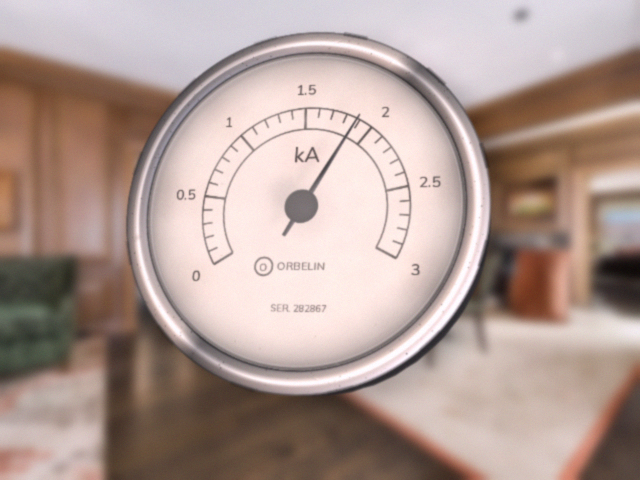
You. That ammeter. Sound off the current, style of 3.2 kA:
1.9 kA
